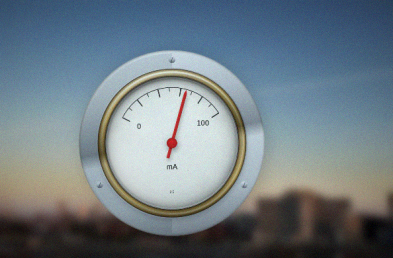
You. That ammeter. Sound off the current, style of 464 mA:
65 mA
